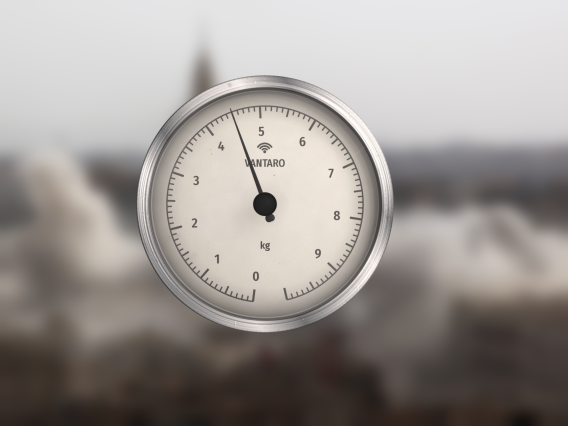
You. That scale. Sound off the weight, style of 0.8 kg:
4.5 kg
